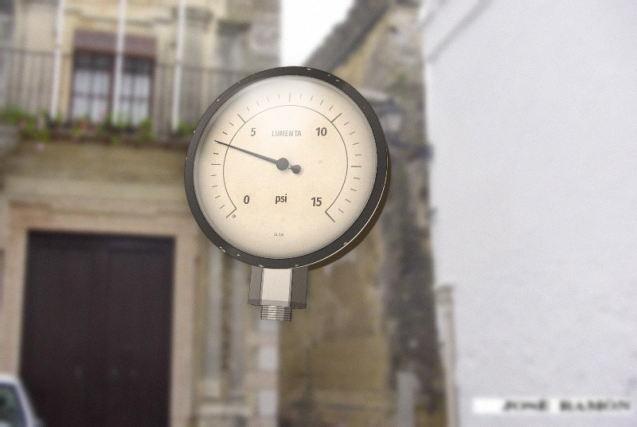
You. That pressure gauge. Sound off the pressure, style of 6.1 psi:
3.5 psi
